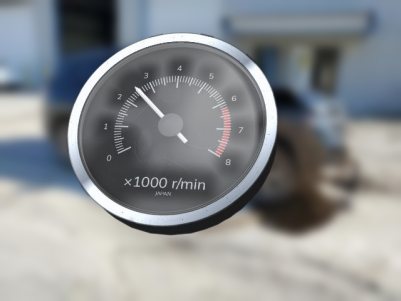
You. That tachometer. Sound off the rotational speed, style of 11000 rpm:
2500 rpm
